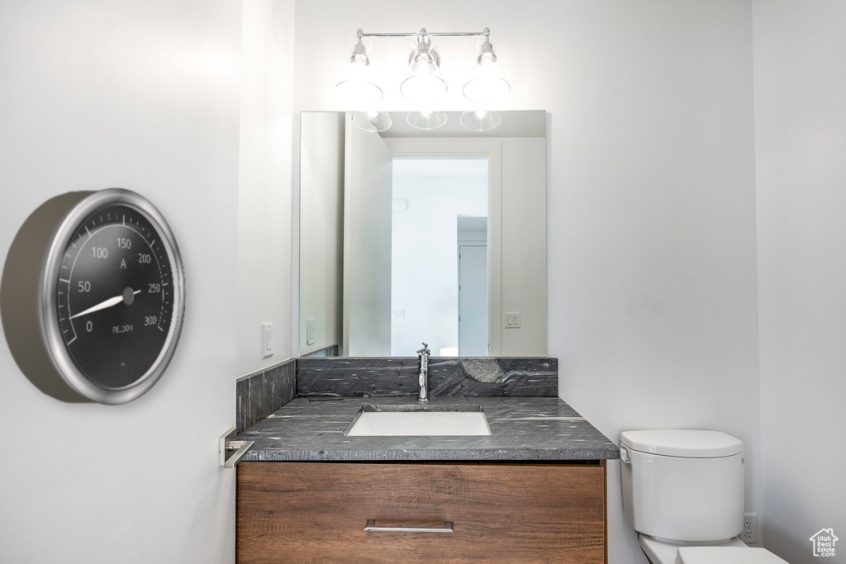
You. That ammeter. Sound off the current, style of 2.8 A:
20 A
